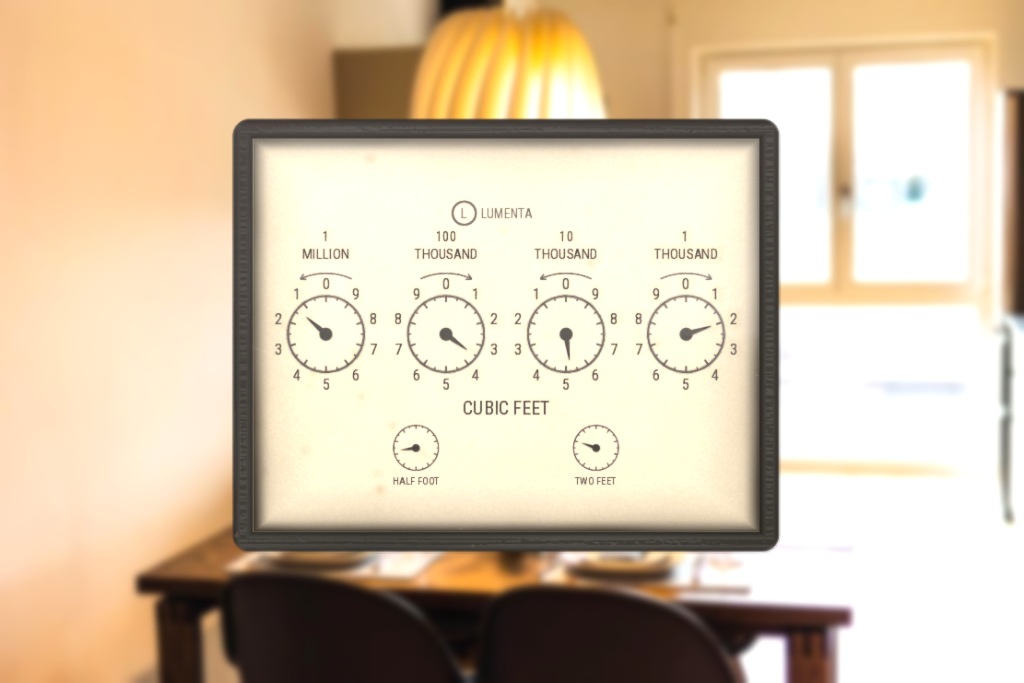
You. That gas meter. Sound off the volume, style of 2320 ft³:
135200 ft³
